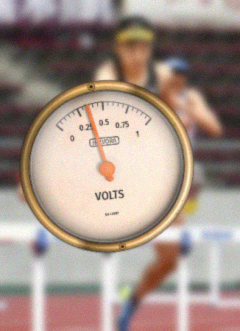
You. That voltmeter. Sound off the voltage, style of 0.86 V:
0.35 V
